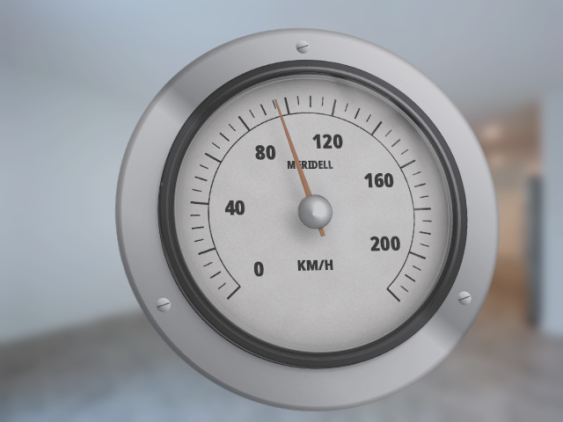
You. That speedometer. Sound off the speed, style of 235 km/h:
95 km/h
